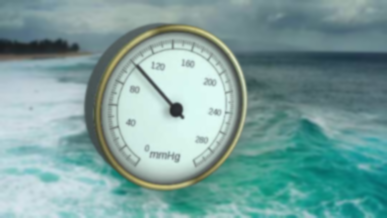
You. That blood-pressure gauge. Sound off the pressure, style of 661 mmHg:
100 mmHg
